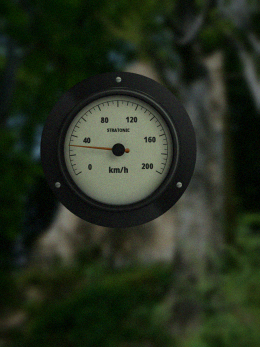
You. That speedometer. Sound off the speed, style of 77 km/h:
30 km/h
